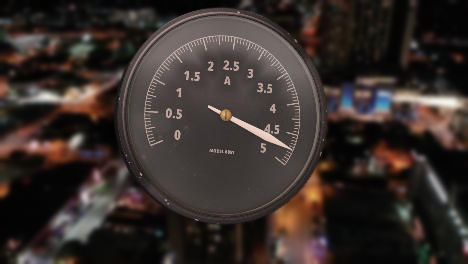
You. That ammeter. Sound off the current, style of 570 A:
4.75 A
